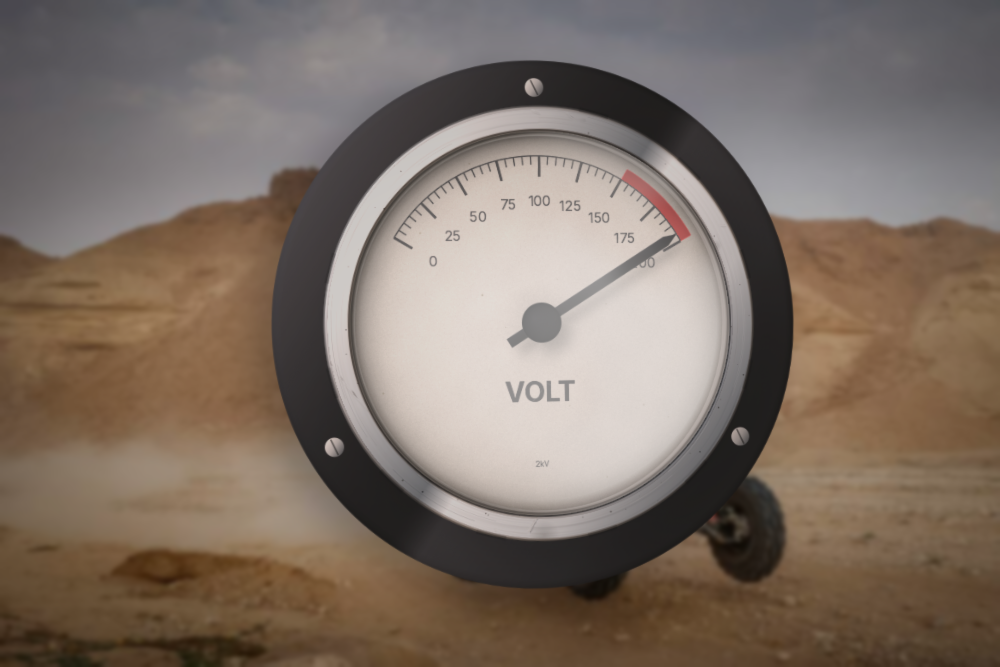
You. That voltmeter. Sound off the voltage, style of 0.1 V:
195 V
